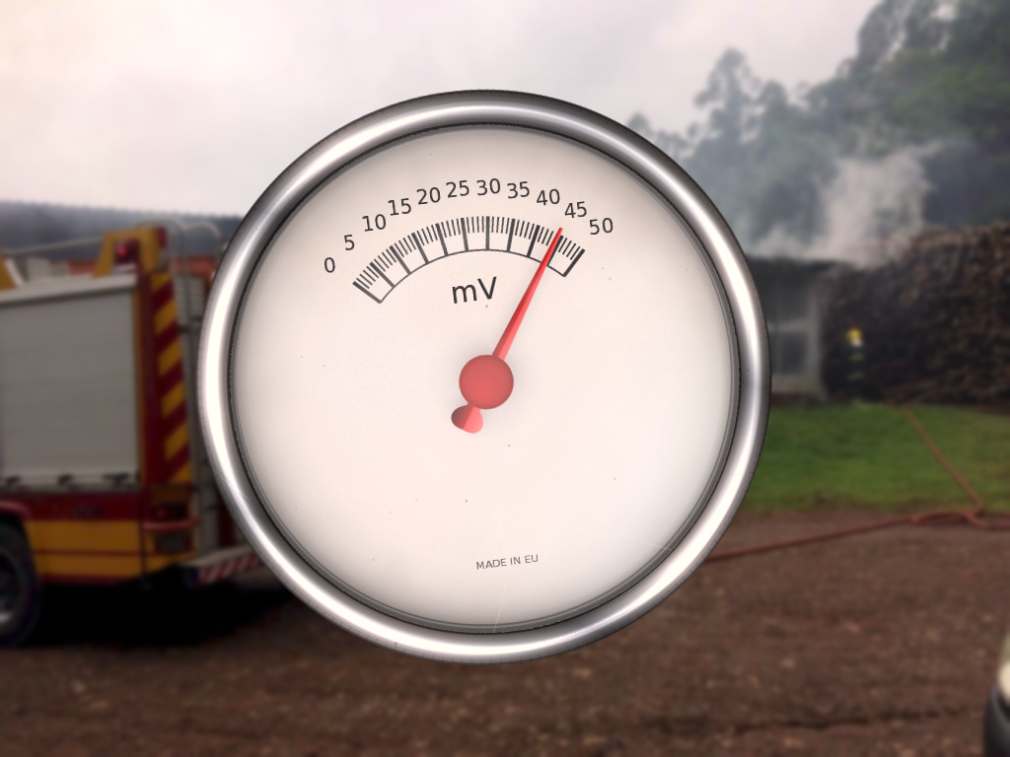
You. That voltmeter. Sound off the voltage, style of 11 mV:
44 mV
